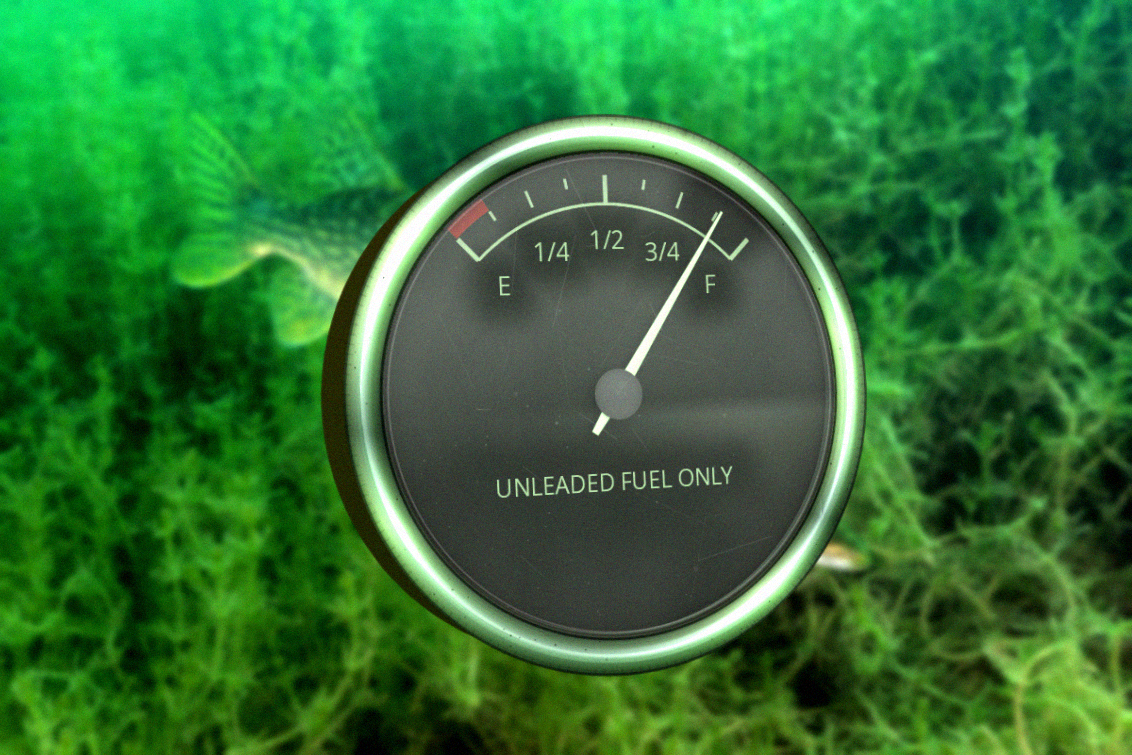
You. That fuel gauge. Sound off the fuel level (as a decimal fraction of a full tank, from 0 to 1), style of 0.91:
0.875
